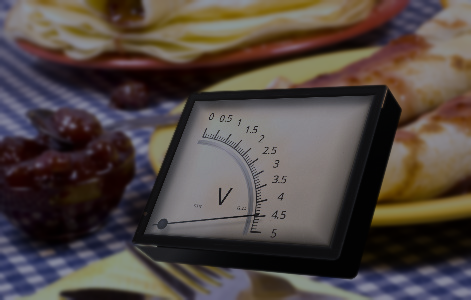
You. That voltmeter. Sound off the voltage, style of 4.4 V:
4.5 V
